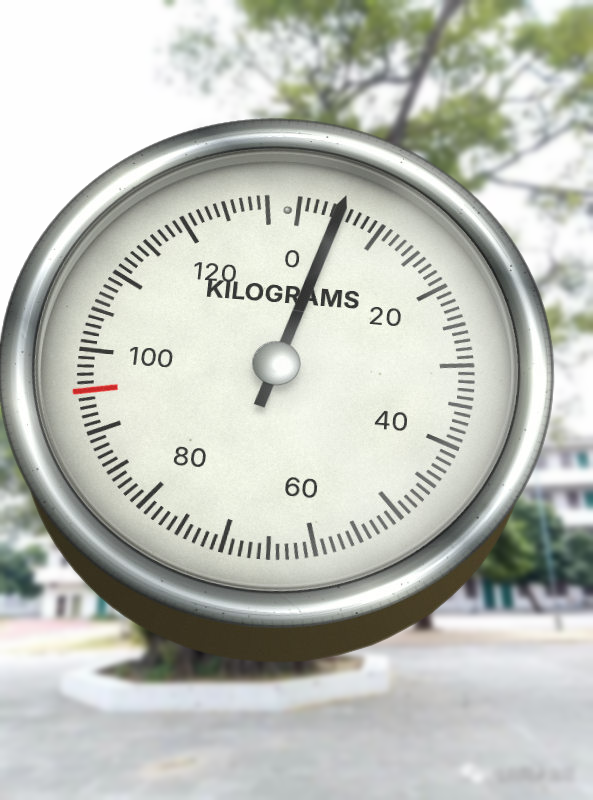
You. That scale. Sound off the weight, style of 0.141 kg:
5 kg
